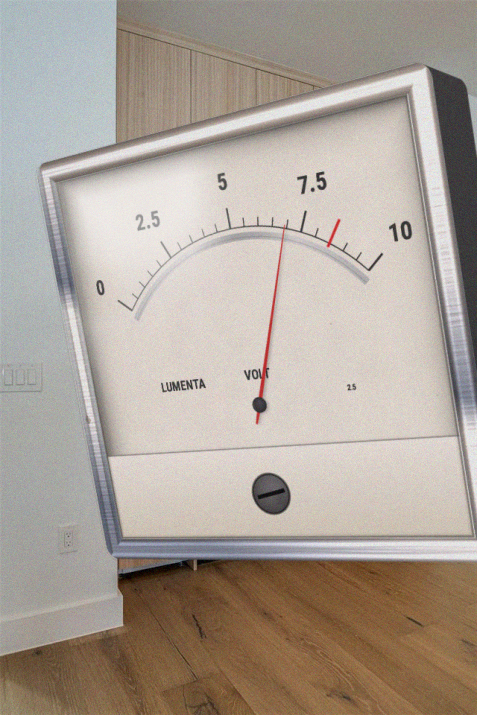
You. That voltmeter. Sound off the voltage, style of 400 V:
7 V
